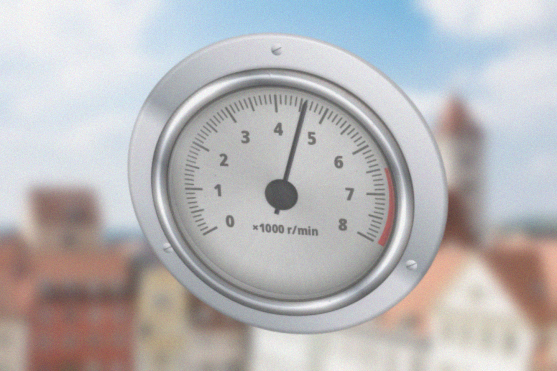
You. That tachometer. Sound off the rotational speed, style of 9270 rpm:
4600 rpm
